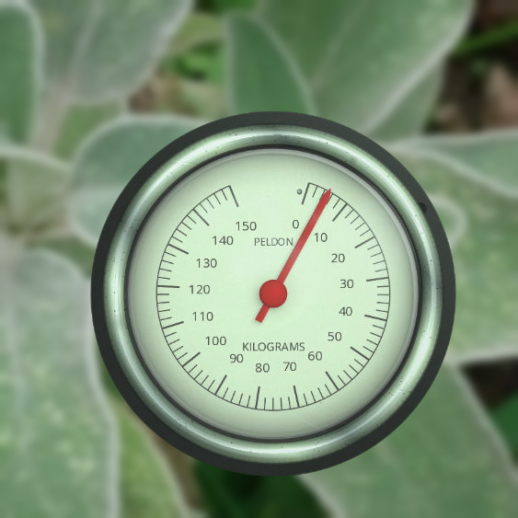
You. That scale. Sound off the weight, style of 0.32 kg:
5 kg
